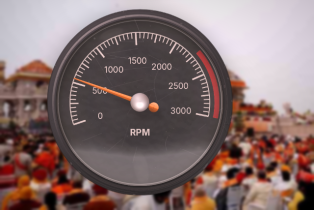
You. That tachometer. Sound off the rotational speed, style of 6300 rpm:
550 rpm
